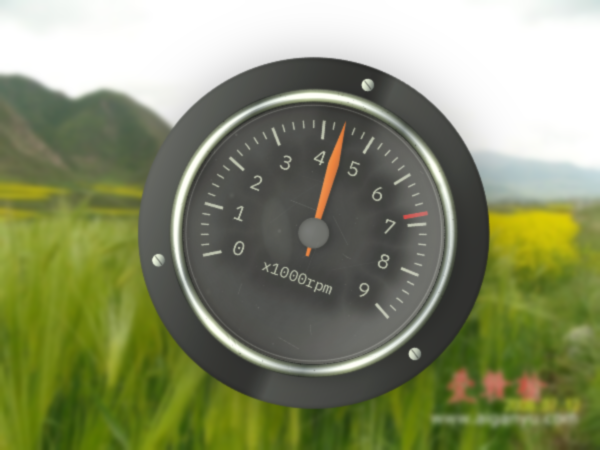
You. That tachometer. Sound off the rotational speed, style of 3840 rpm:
4400 rpm
